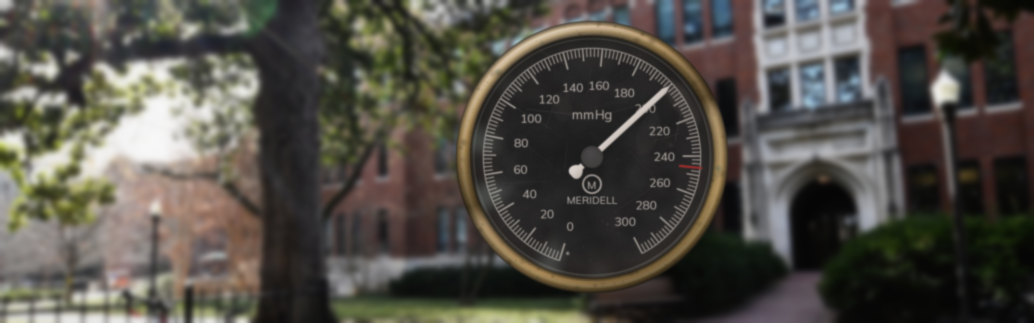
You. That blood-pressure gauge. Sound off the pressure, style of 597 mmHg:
200 mmHg
